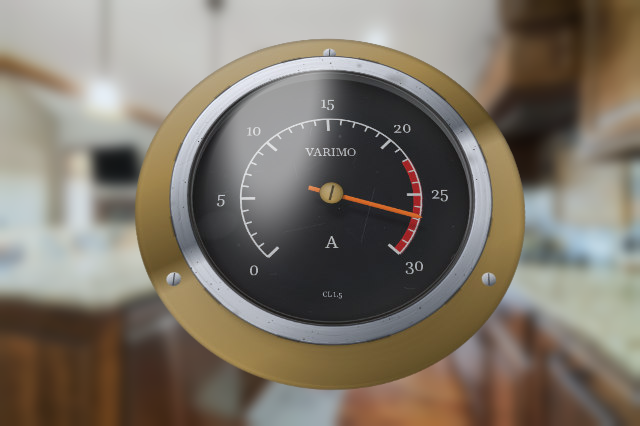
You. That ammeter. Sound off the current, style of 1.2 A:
27 A
